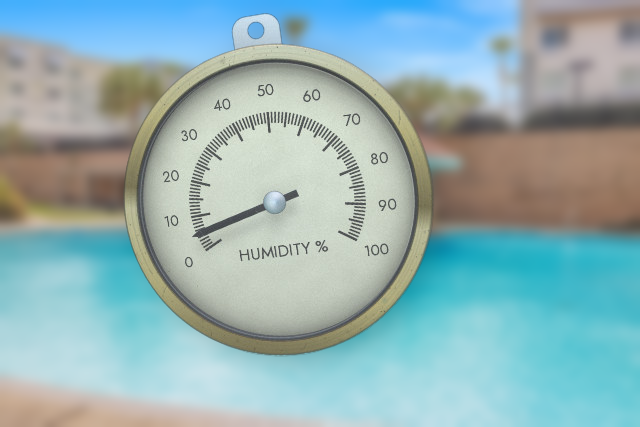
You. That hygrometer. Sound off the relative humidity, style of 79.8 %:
5 %
